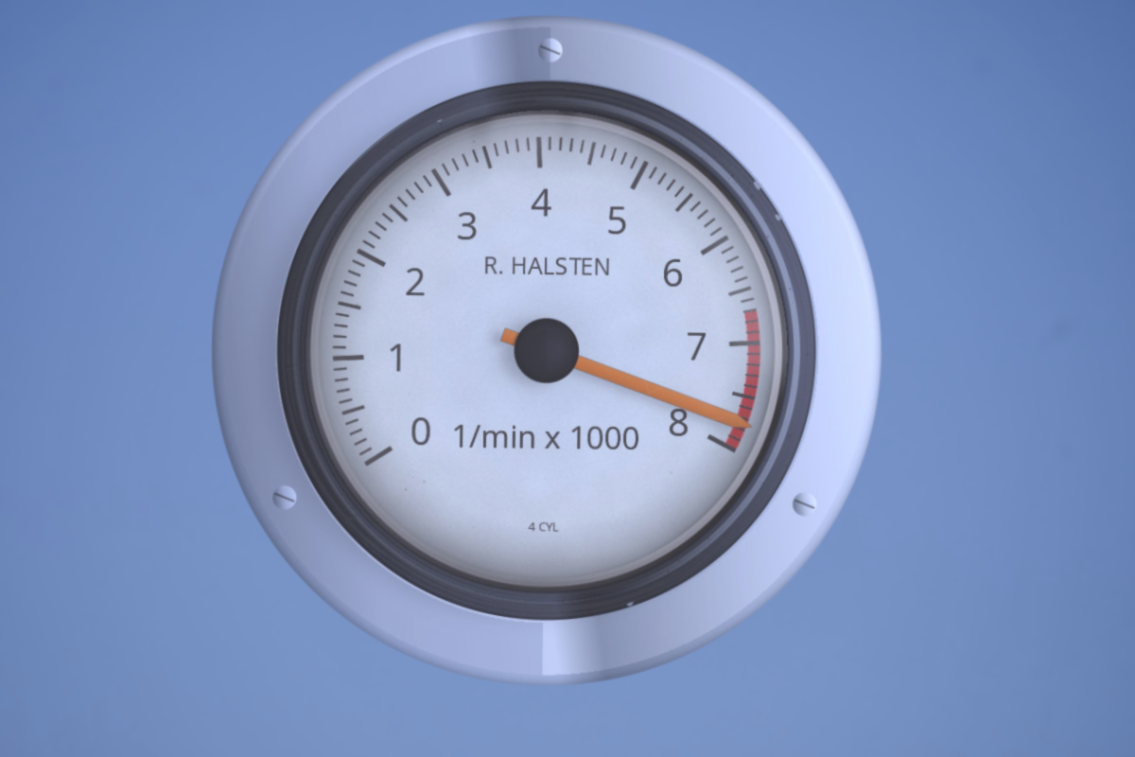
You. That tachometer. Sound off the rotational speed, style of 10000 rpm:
7750 rpm
